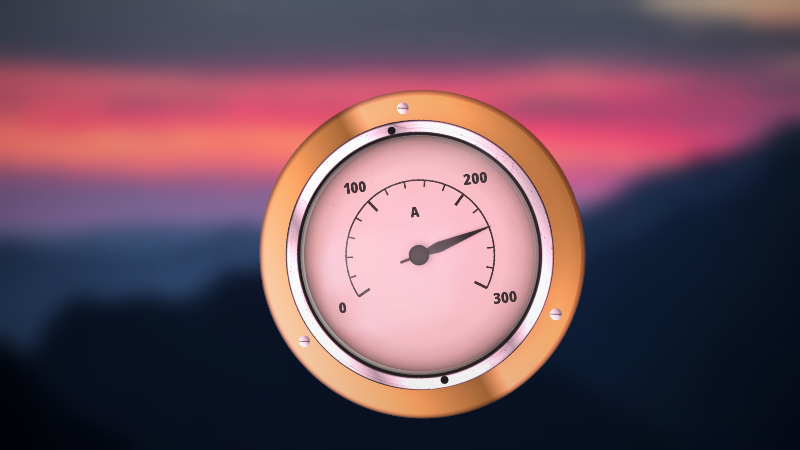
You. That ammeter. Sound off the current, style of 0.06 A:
240 A
